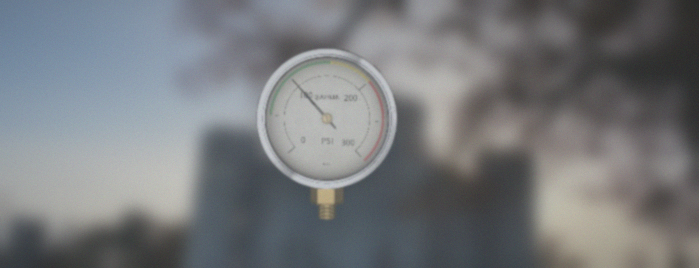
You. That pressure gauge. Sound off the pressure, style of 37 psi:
100 psi
